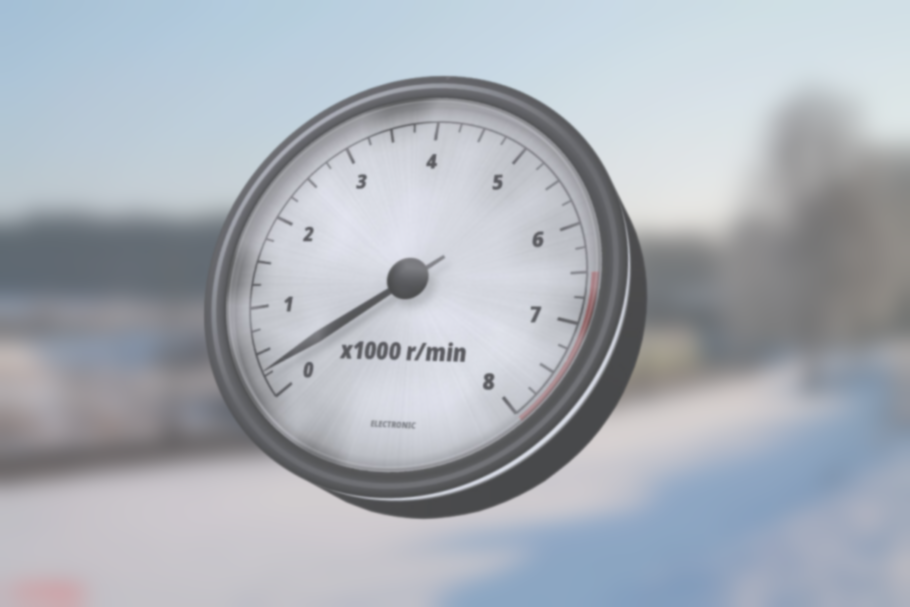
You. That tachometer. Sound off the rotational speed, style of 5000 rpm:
250 rpm
